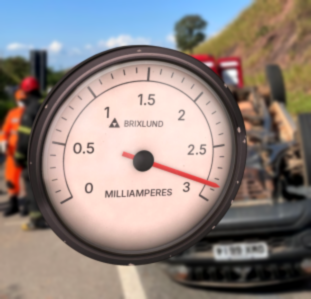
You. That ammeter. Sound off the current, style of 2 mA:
2.85 mA
